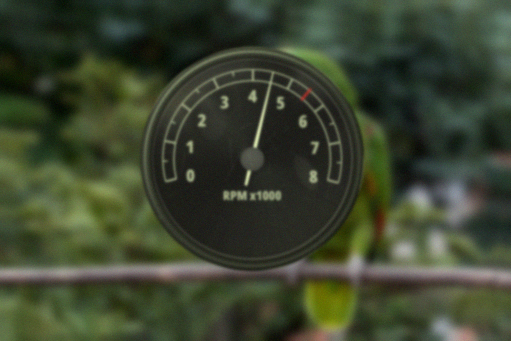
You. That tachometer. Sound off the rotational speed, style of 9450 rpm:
4500 rpm
